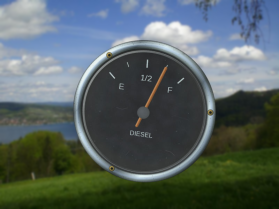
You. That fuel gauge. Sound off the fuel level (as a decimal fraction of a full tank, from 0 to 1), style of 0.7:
0.75
